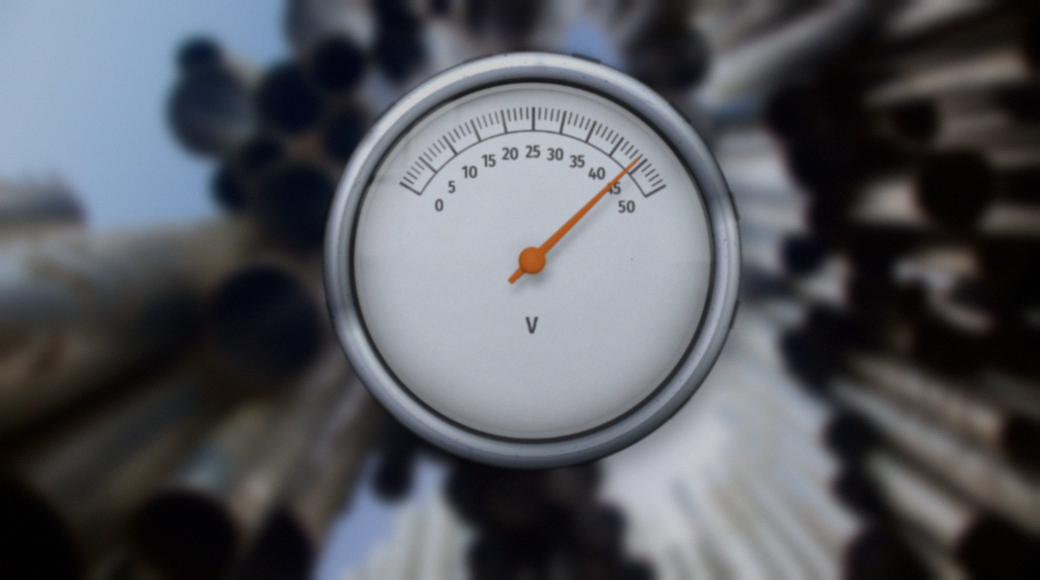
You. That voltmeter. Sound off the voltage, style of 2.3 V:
44 V
